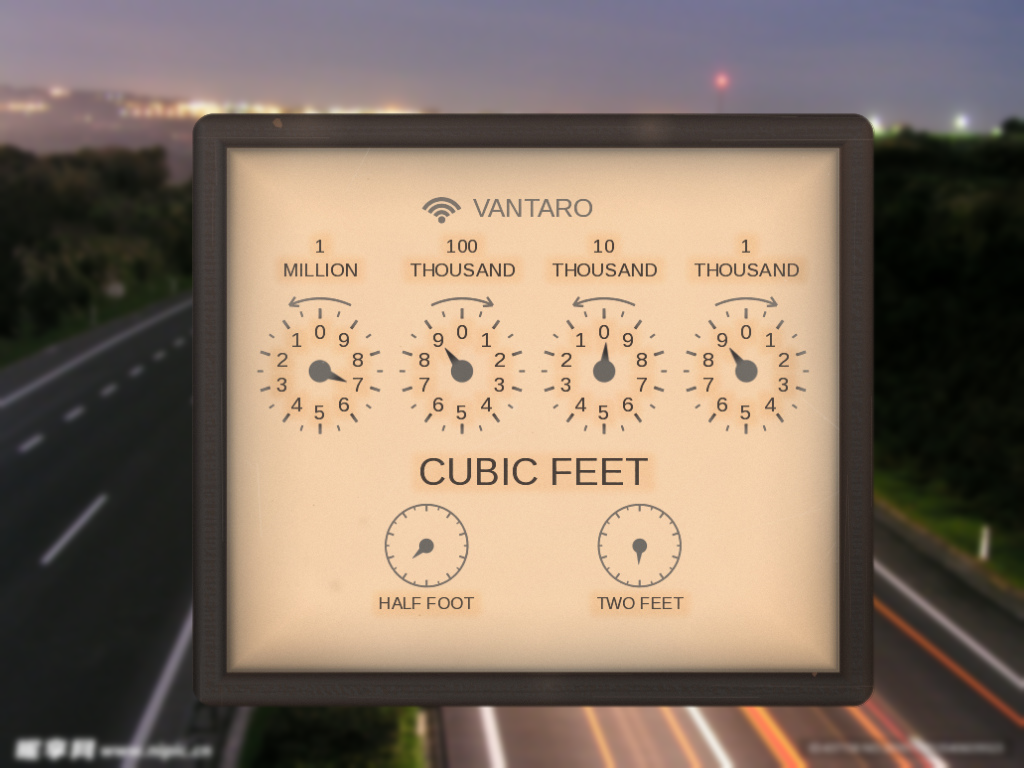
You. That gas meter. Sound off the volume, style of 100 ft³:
689900 ft³
